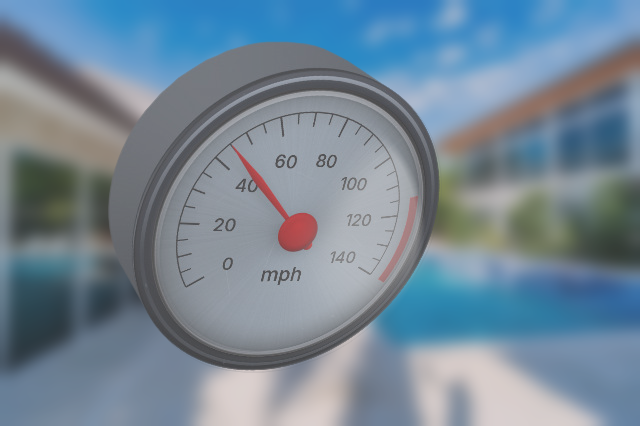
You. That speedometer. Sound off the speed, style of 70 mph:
45 mph
